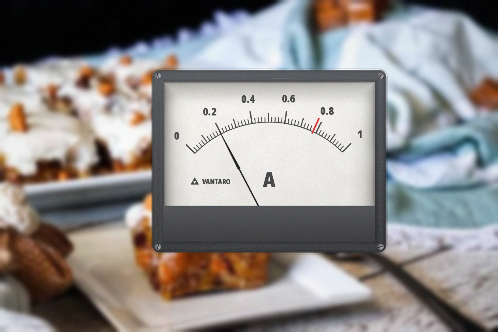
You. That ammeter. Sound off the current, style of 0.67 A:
0.2 A
